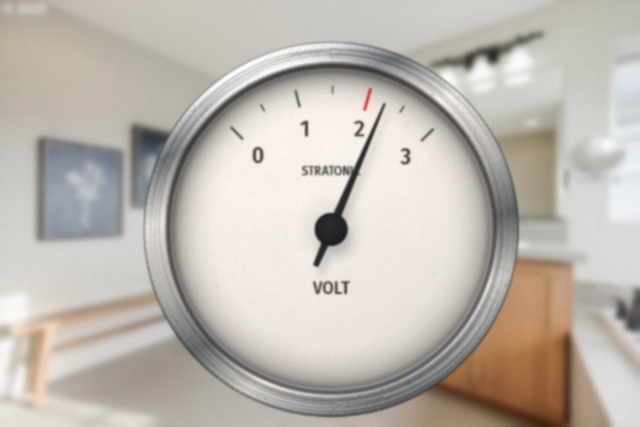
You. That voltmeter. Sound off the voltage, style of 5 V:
2.25 V
